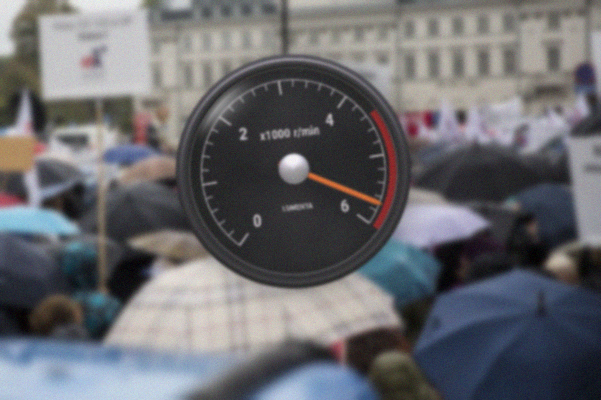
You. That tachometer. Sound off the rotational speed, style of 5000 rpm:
5700 rpm
